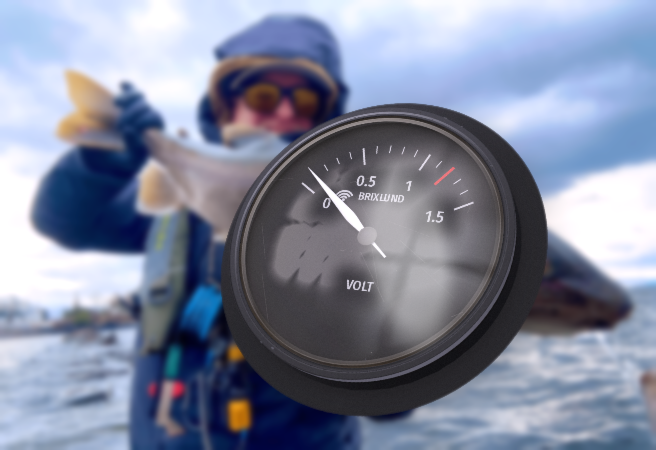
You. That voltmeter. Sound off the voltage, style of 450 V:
0.1 V
